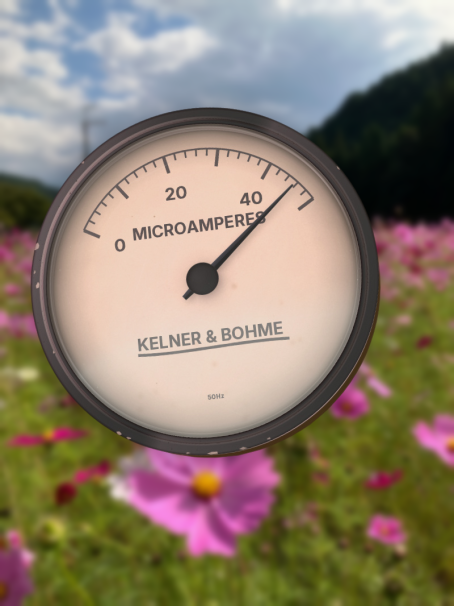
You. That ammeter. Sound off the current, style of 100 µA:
46 µA
